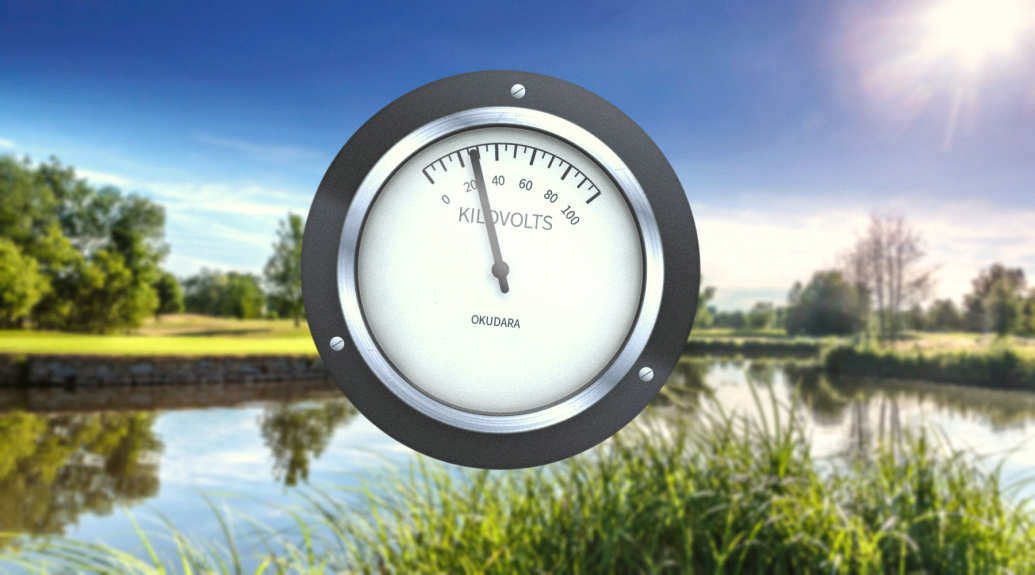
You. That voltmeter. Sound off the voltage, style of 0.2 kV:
27.5 kV
